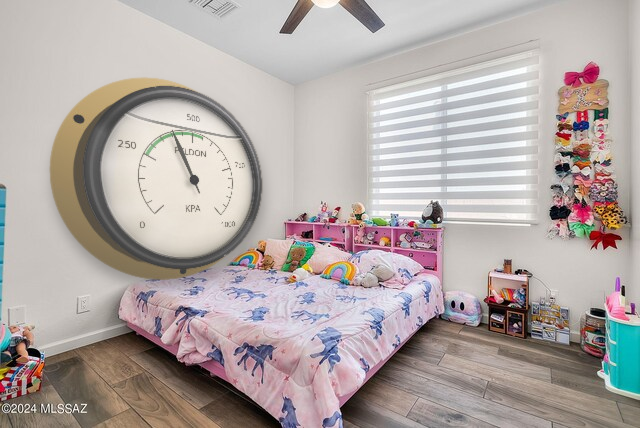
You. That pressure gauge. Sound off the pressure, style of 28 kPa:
400 kPa
